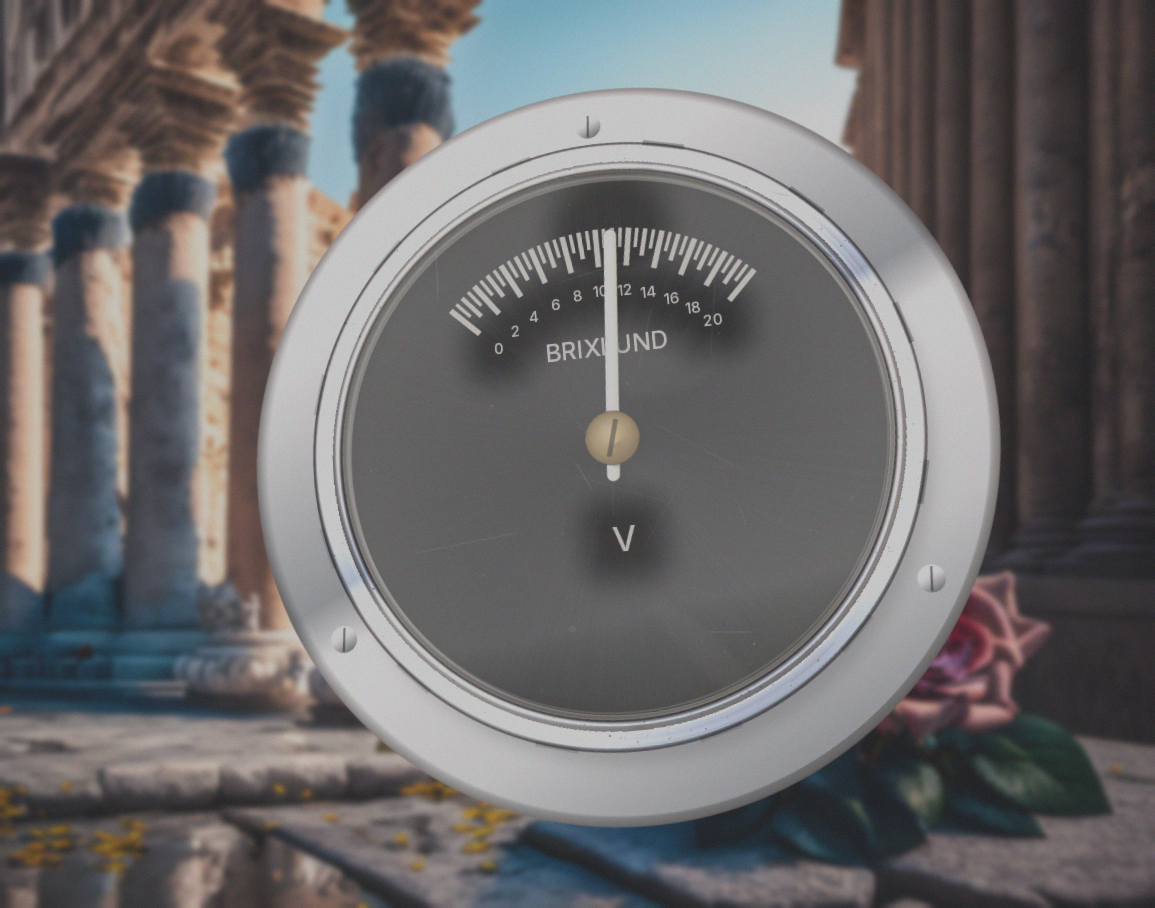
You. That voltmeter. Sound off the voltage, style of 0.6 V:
11 V
